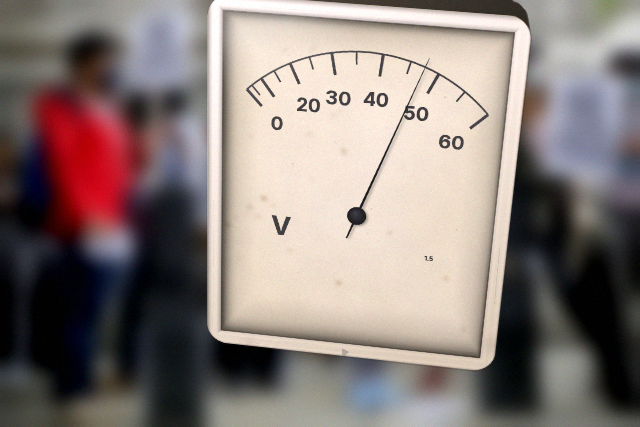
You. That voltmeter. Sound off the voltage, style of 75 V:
47.5 V
